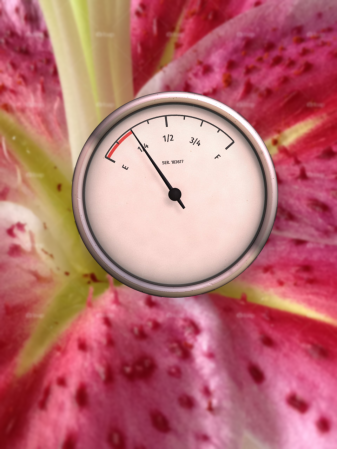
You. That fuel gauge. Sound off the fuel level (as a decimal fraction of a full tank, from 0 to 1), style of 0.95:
0.25
